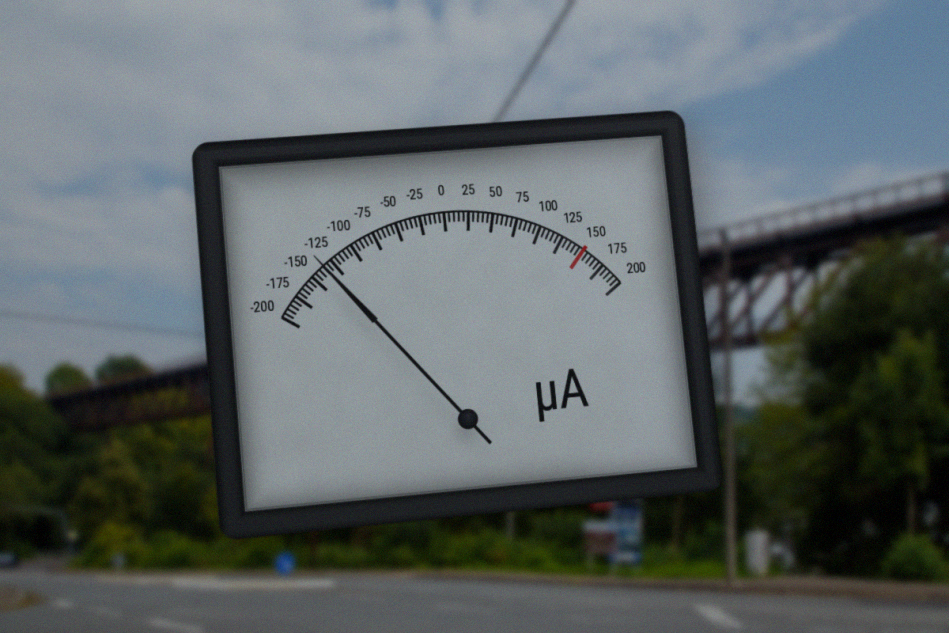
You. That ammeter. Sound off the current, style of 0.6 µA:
-135 µA
